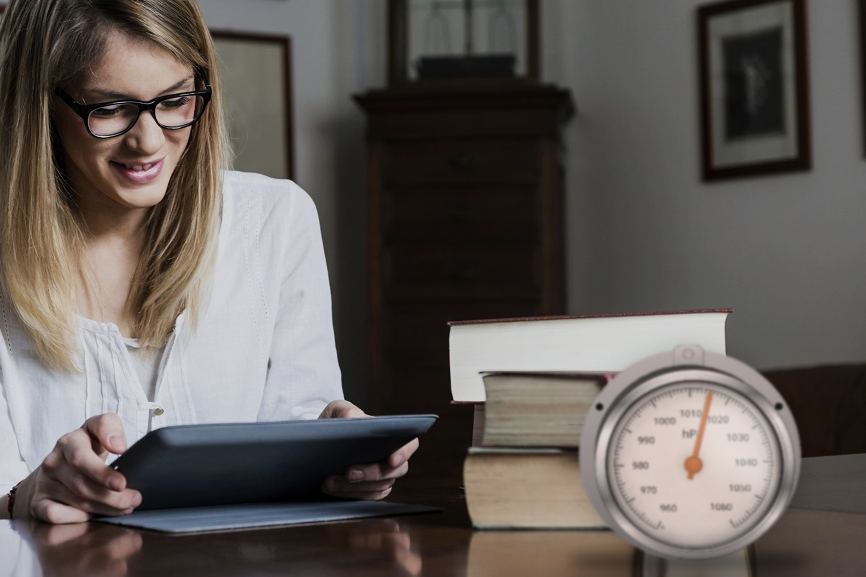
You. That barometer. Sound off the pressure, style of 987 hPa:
1015 hPa
